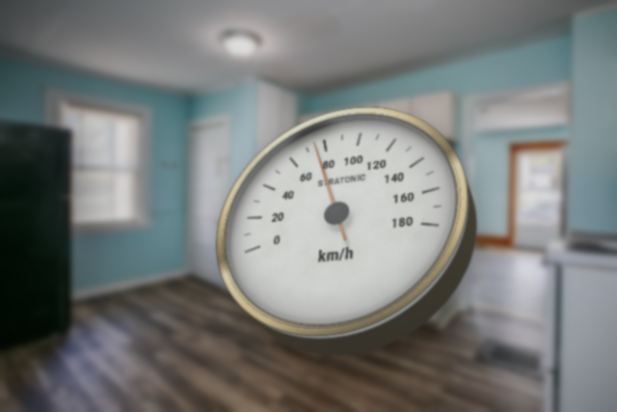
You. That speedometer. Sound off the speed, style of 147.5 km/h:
75 km/h
